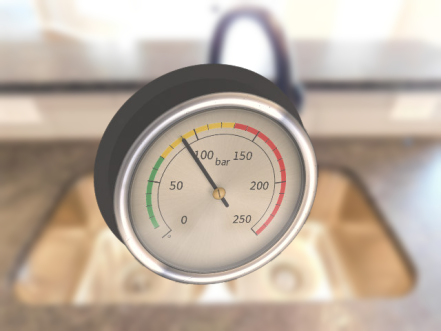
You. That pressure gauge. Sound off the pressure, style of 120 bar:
90 bar
